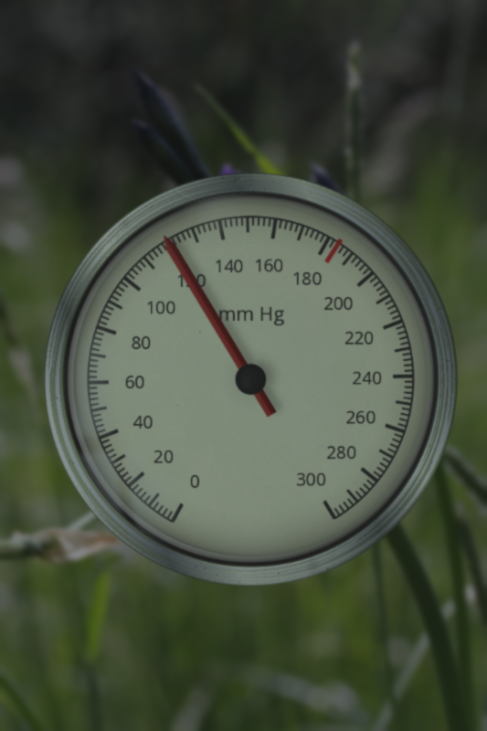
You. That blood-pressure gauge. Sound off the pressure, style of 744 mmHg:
120 mmHg
